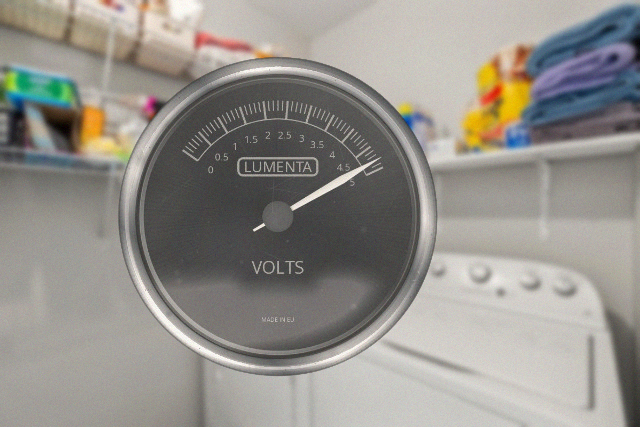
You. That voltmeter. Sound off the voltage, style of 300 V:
4.8 V
